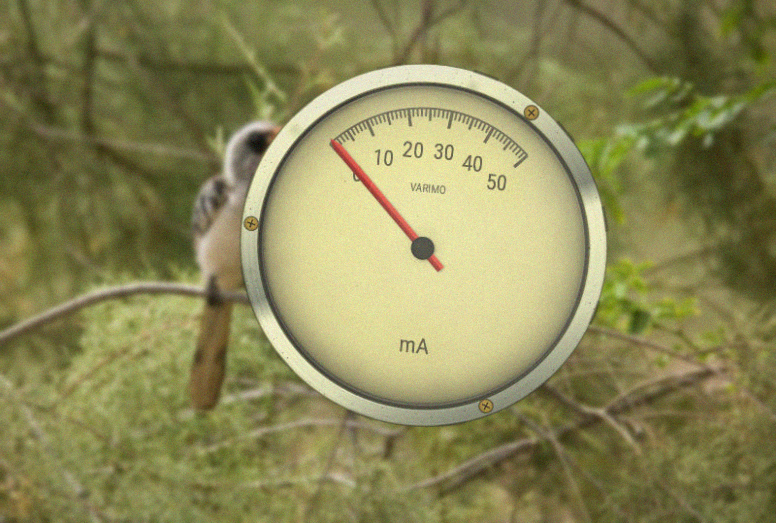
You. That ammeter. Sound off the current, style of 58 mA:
1 mA
